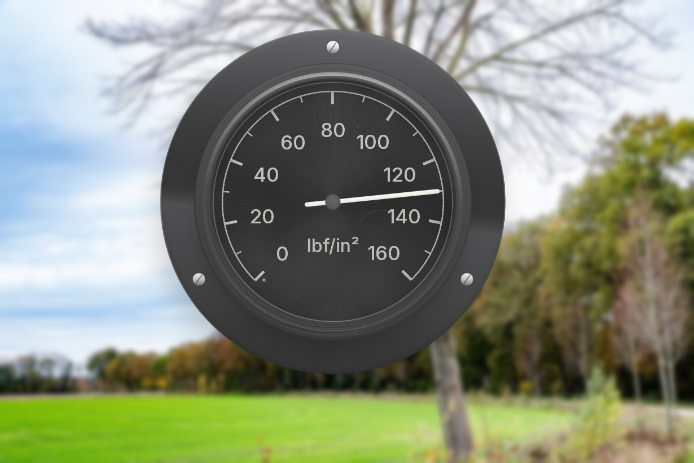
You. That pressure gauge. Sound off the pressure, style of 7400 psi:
130 psi
